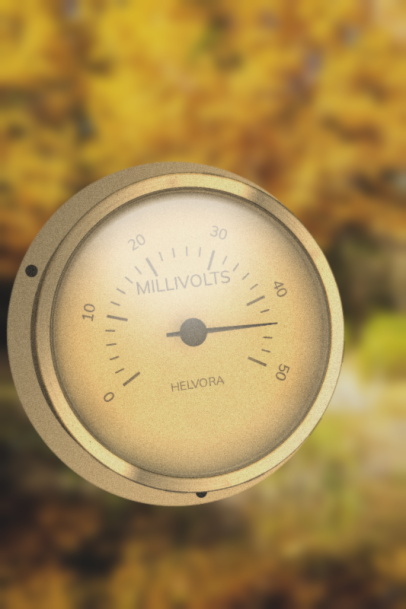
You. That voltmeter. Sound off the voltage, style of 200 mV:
44 mV
